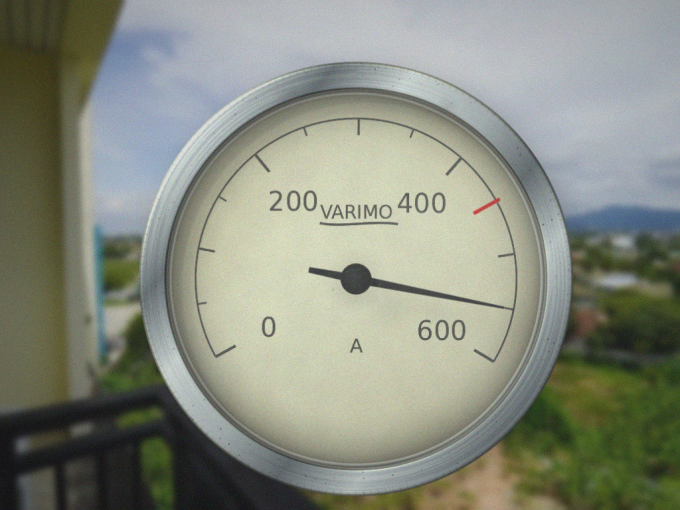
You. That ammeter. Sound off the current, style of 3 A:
550 A
